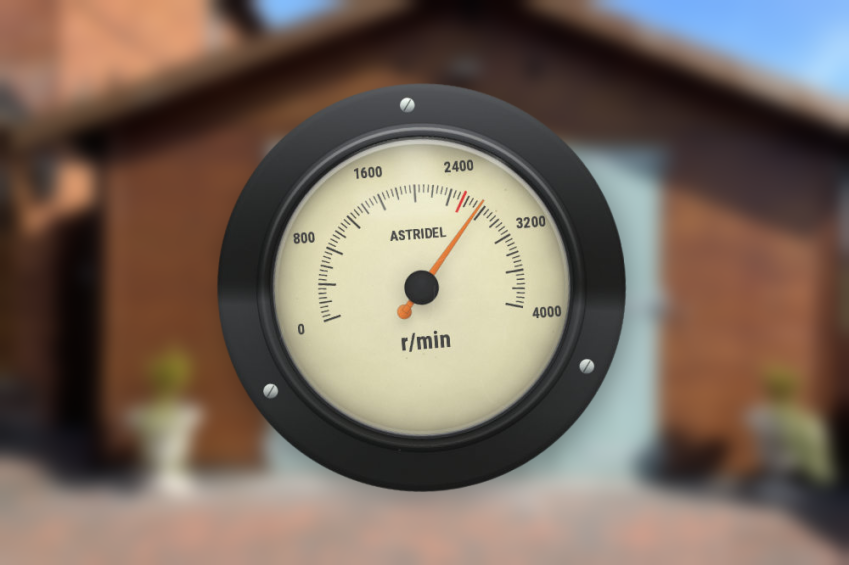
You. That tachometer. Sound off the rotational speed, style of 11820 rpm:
2750 rpm
